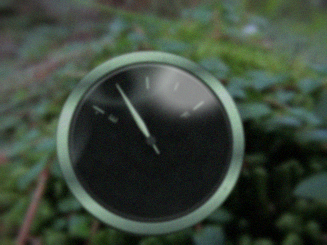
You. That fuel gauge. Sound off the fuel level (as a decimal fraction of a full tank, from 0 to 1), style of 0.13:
0.25
